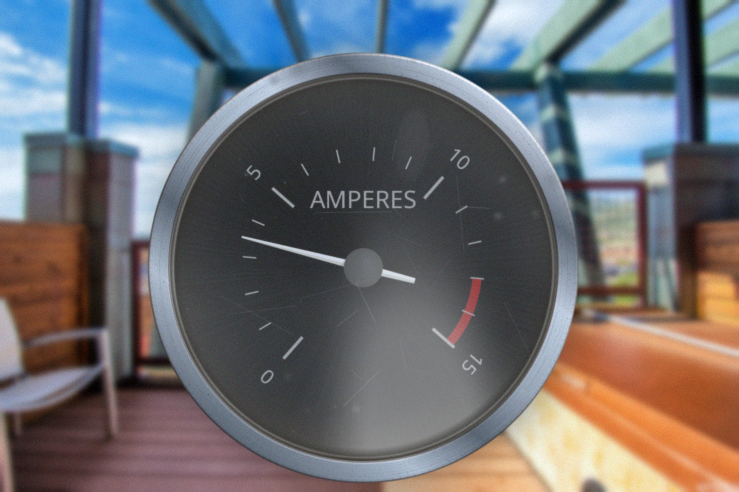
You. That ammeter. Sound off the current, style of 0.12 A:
3.5 A
